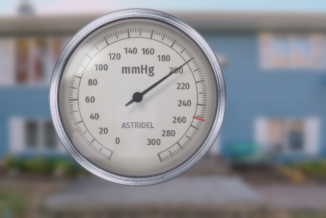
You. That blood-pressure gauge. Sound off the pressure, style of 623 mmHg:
200 mmHg
